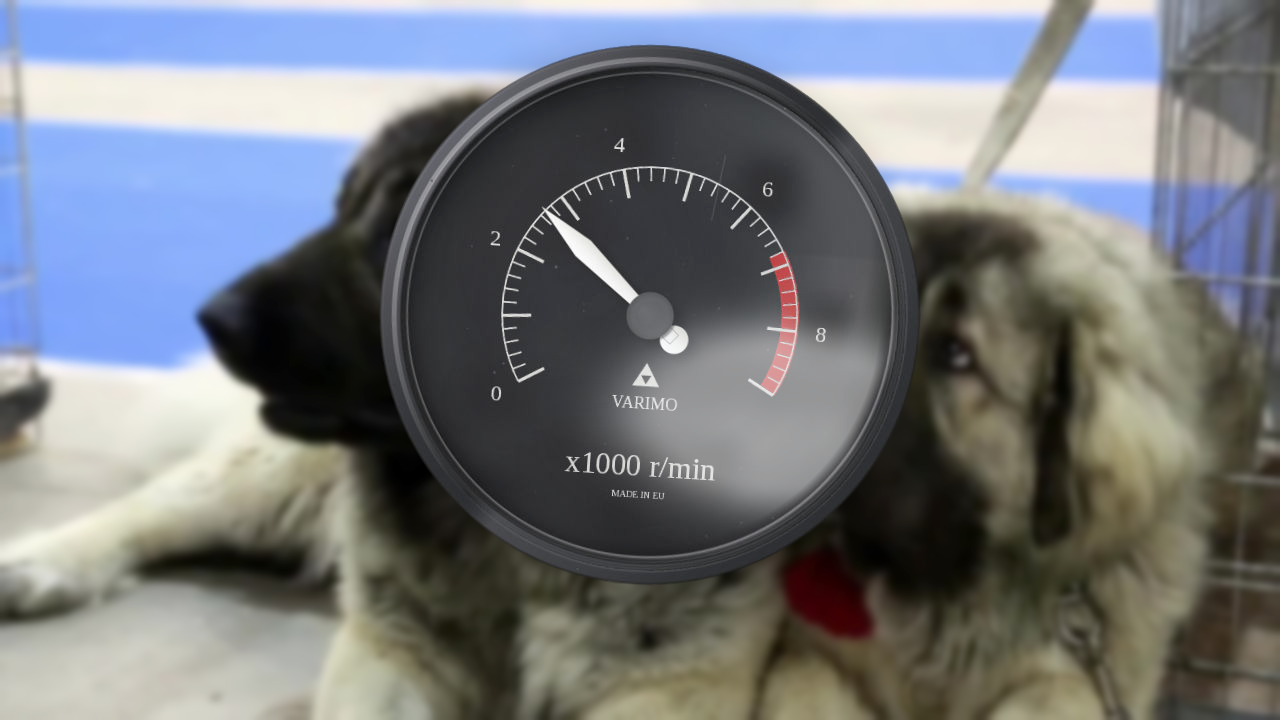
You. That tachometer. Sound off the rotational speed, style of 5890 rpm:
2700 rpm
